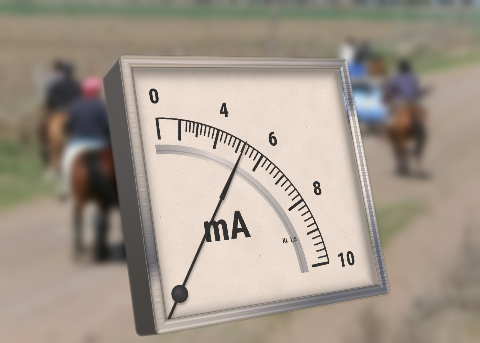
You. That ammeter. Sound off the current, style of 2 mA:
5.2 mA
